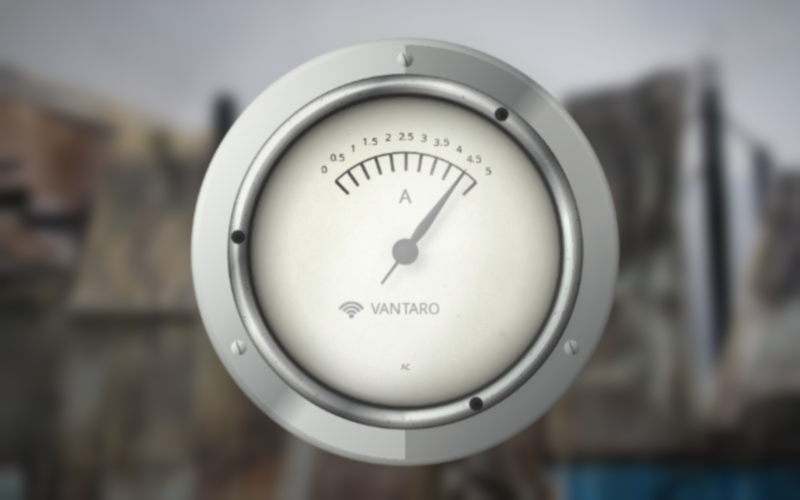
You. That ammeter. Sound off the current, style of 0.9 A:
4.5 A
